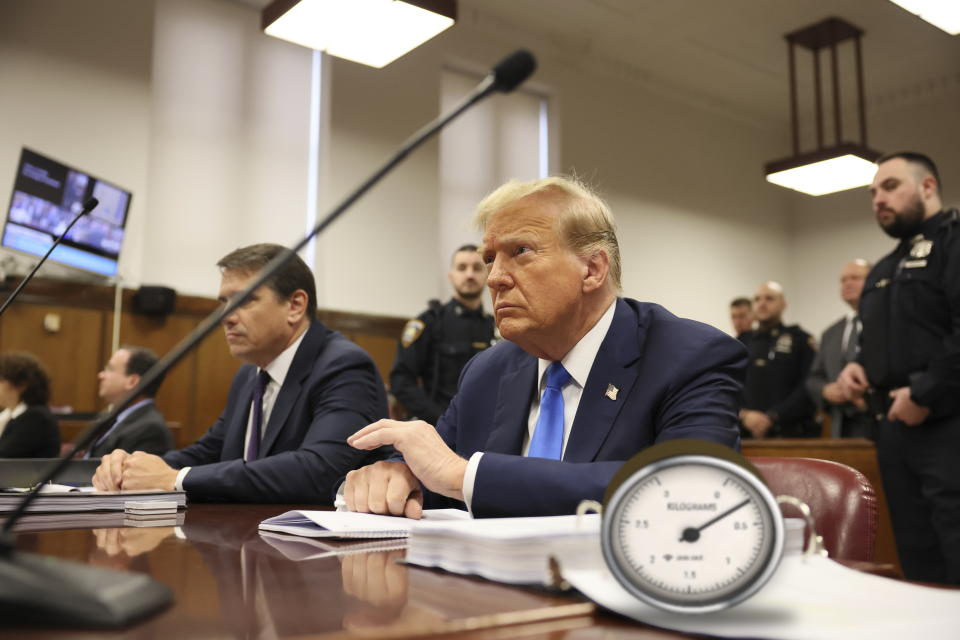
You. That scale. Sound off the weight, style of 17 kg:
0.25 kg
